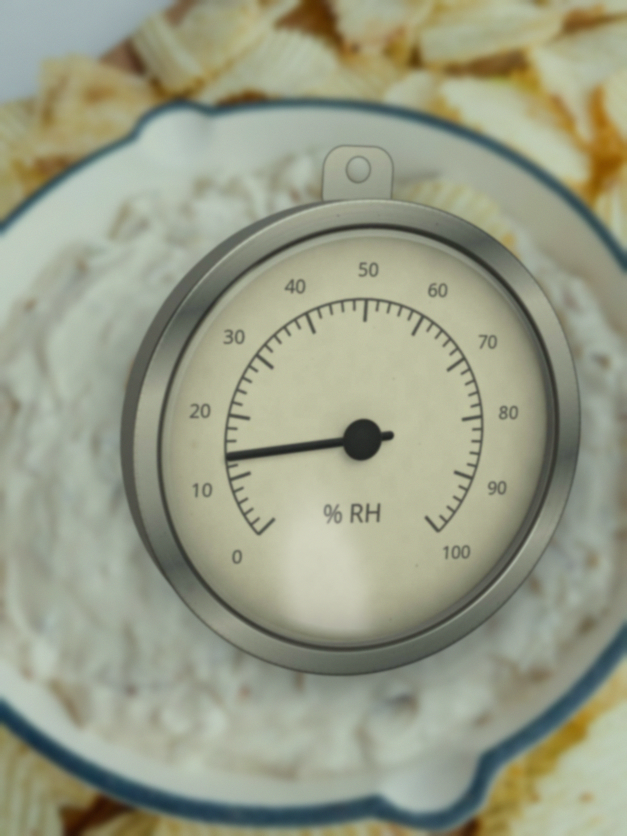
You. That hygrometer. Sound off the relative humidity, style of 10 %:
14 %
